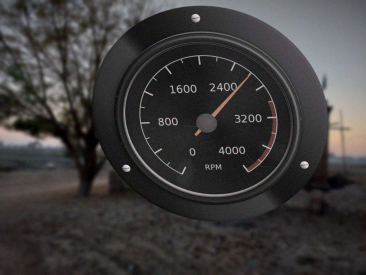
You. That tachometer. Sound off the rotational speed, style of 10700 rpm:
2600 rpm
